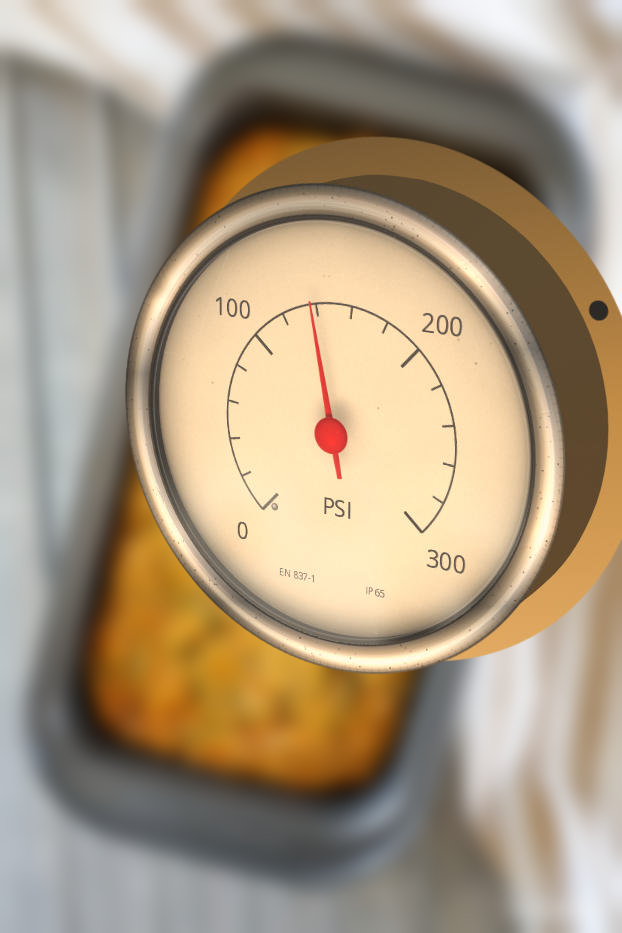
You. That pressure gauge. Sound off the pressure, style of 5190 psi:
140 psi
